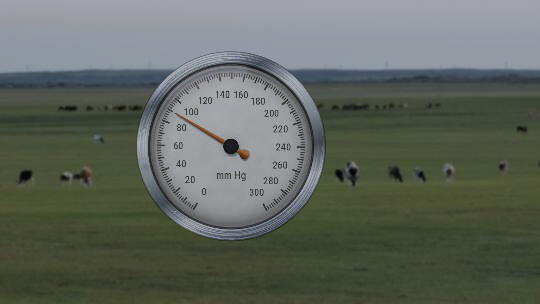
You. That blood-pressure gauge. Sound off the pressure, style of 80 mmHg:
90 mmHg
